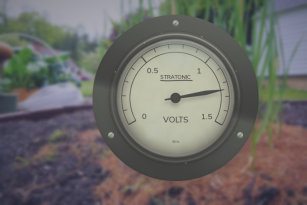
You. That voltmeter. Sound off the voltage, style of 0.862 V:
1.25 V
